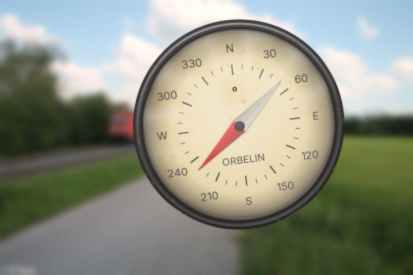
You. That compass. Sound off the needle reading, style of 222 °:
230 °
